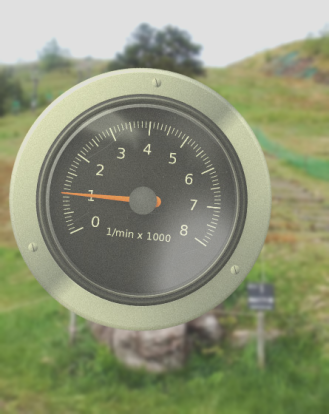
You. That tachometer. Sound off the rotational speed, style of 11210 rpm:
1000 rpm
